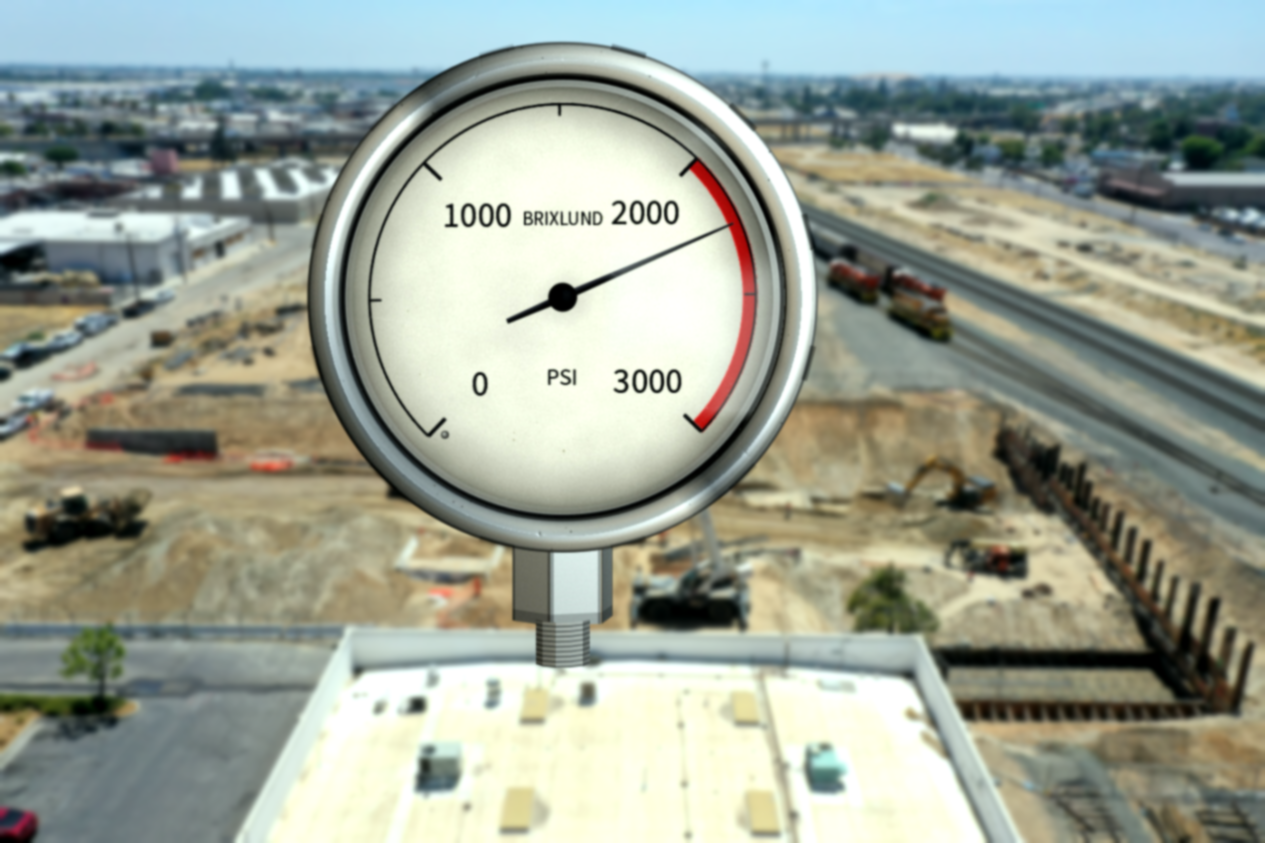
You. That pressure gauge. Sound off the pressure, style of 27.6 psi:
2250 psi
